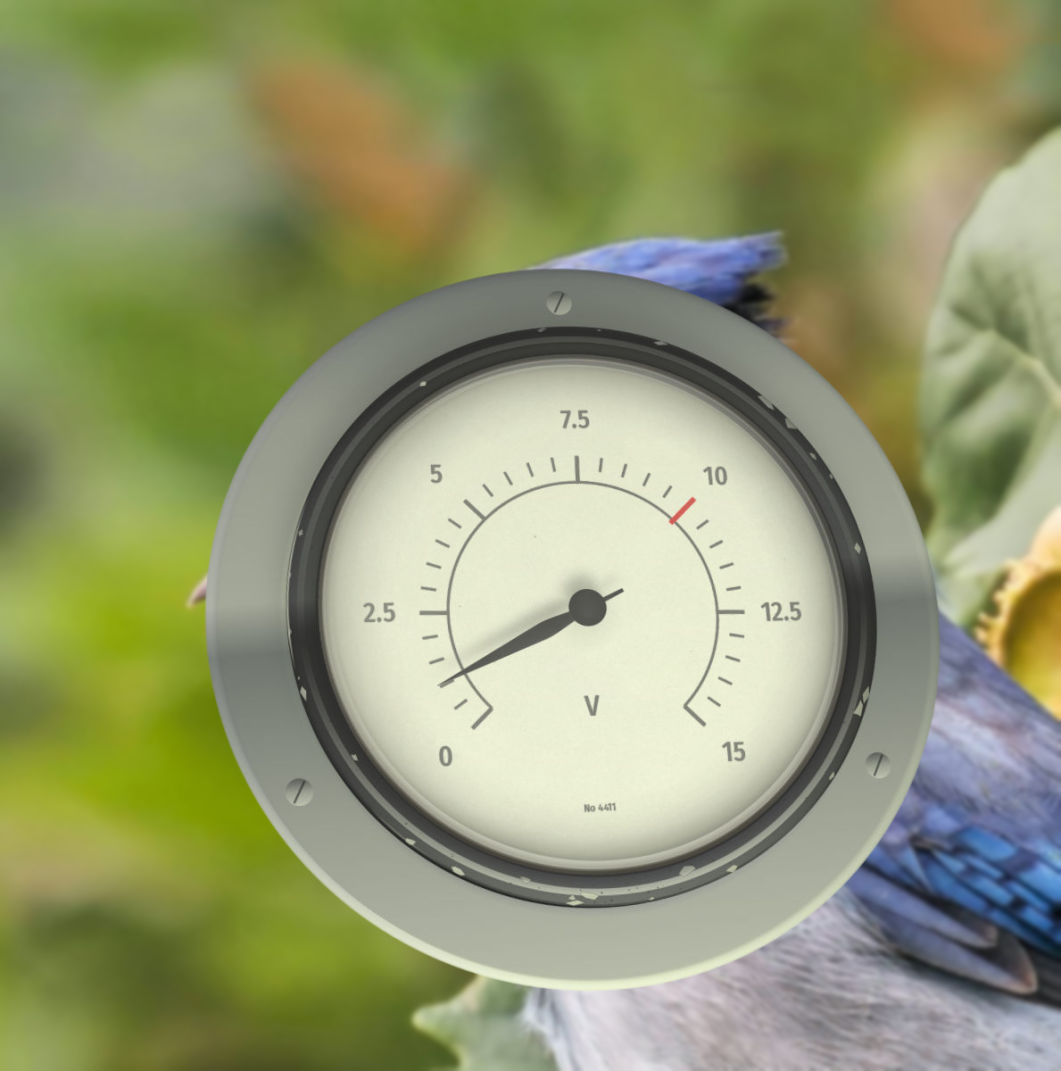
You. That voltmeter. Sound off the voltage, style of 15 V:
1 V
